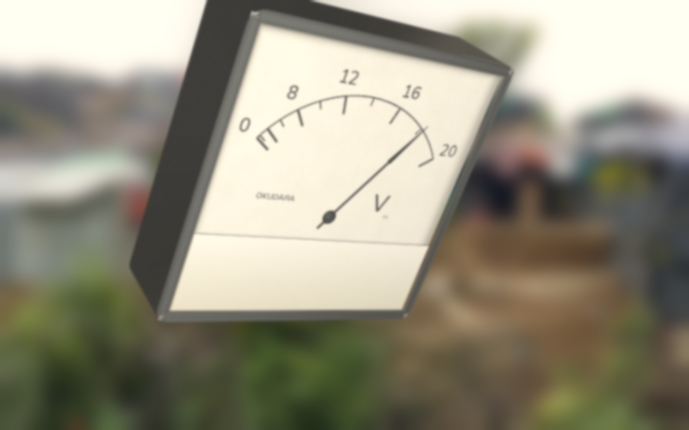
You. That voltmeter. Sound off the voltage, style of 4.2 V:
18 V
